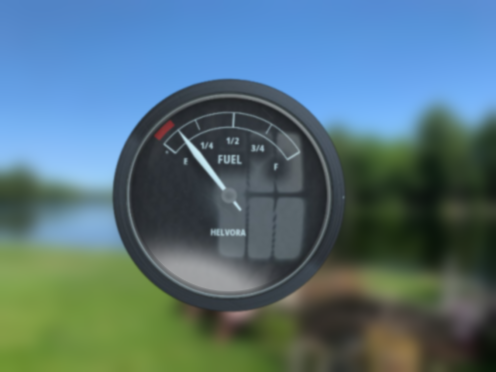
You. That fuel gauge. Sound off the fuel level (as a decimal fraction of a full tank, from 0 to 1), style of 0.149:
0.125
